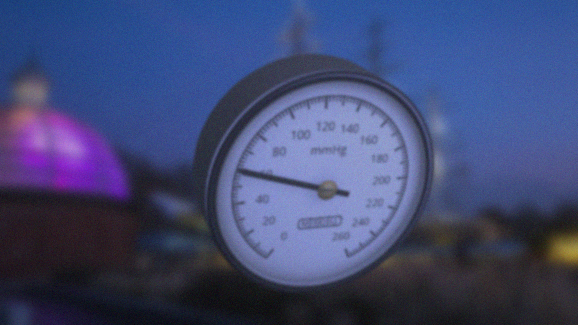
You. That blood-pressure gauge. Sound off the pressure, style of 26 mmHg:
60 mmHg
